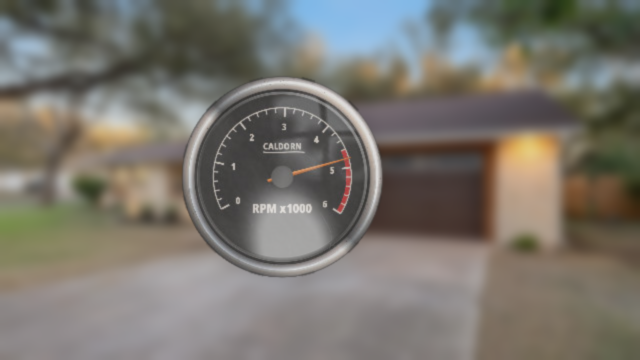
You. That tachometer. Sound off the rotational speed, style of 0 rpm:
4800 rpm
